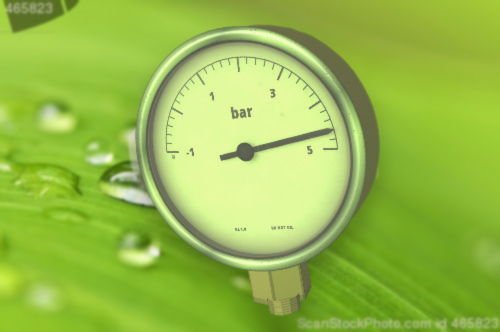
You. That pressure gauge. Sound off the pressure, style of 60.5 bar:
4.6 bar
